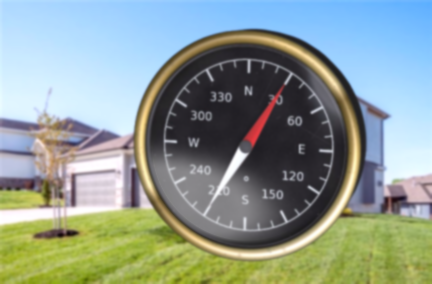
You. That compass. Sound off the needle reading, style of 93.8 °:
30 °
